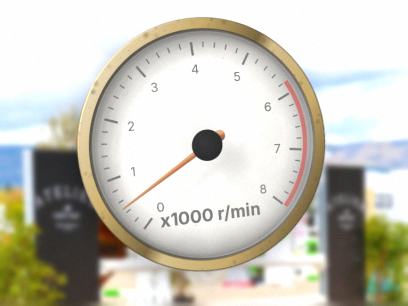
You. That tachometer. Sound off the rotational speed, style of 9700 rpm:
500 rpm
